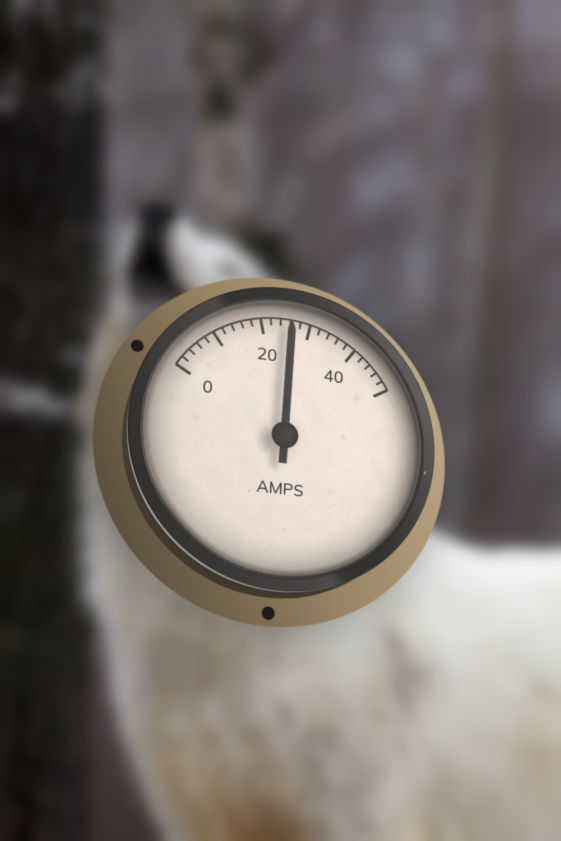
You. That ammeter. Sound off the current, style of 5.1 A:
26 A
